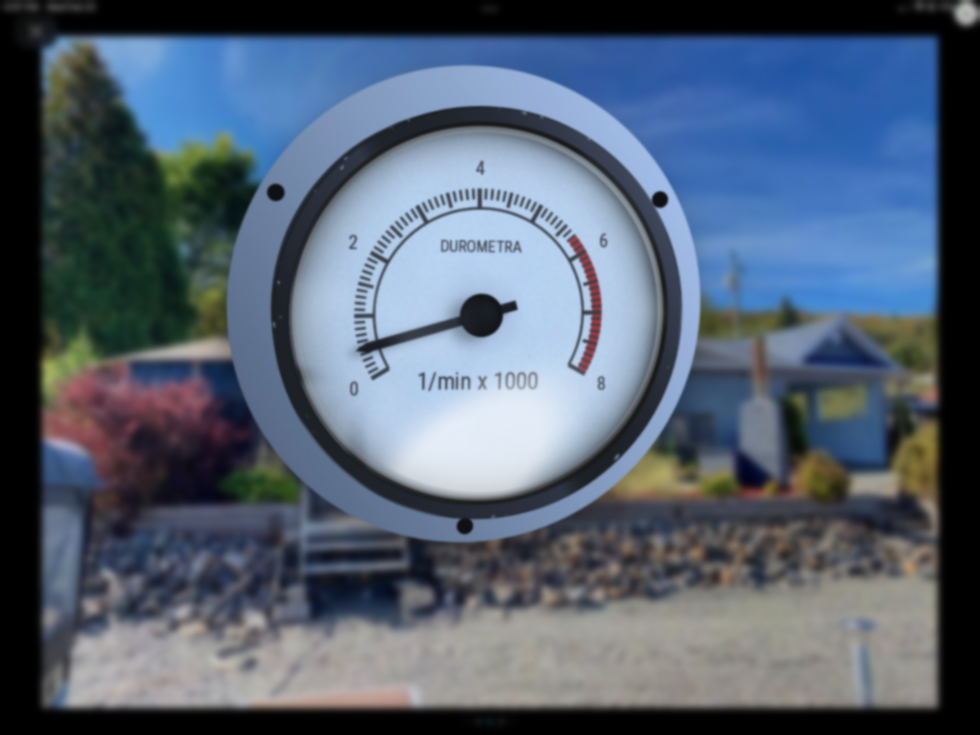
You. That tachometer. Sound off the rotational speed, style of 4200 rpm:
500 rpm
